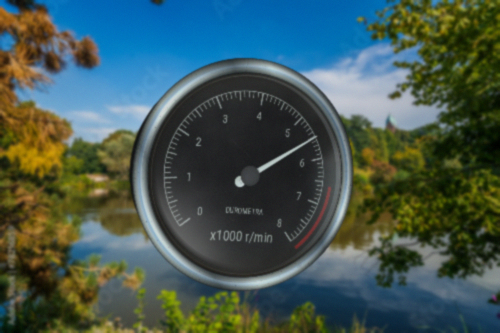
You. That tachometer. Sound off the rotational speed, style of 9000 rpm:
5500 rpm
